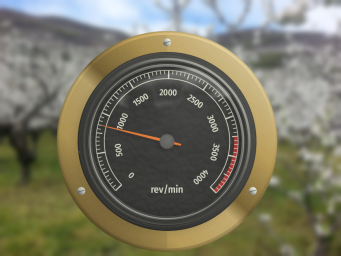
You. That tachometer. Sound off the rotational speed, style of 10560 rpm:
850 rpm
